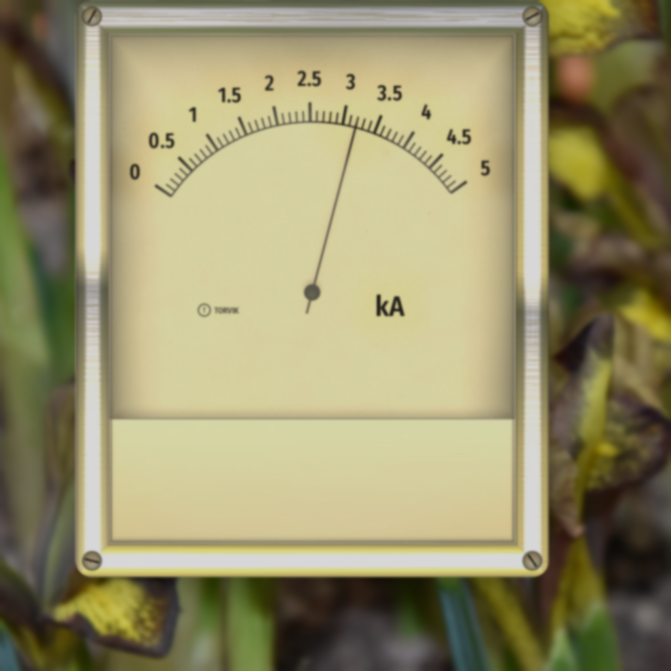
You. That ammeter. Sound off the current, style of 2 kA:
3.2 kA
